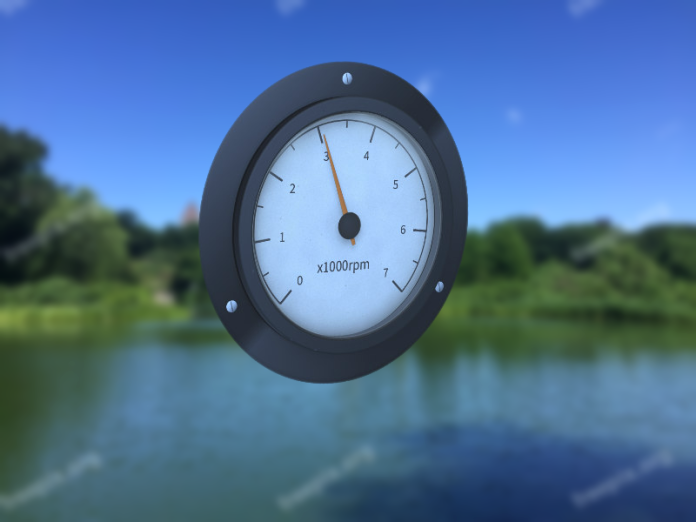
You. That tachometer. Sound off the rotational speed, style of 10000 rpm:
3000 rpm
